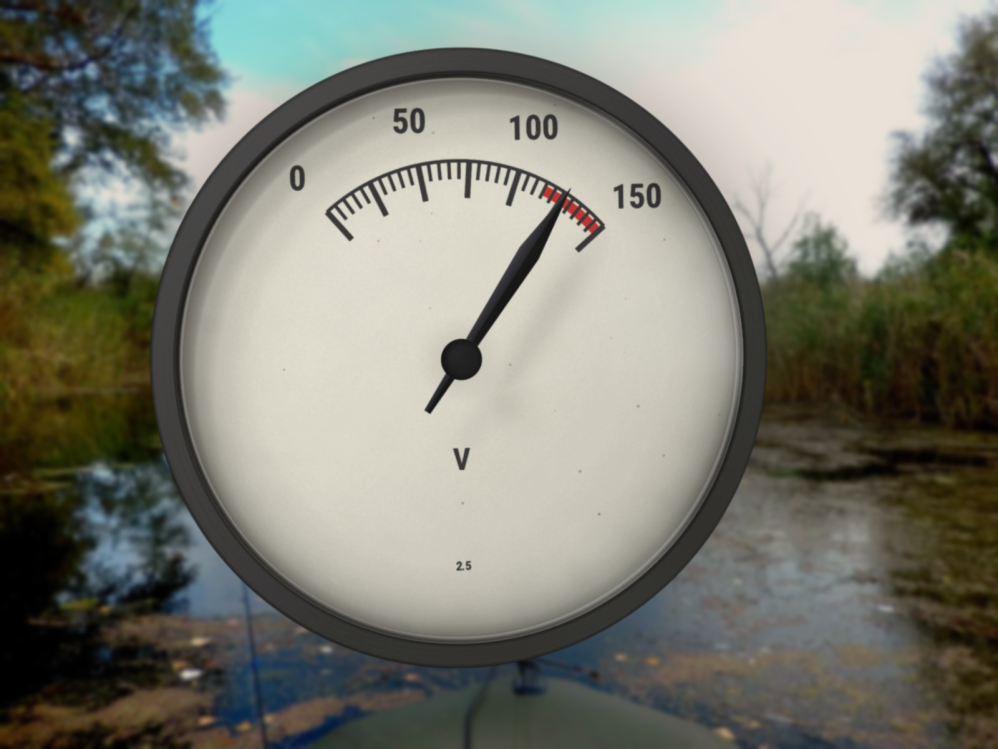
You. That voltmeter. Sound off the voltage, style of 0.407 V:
125 V
